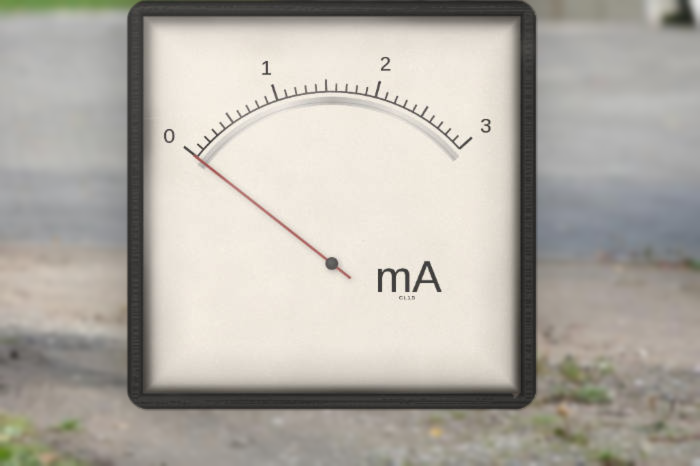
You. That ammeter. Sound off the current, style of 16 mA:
0 mA
